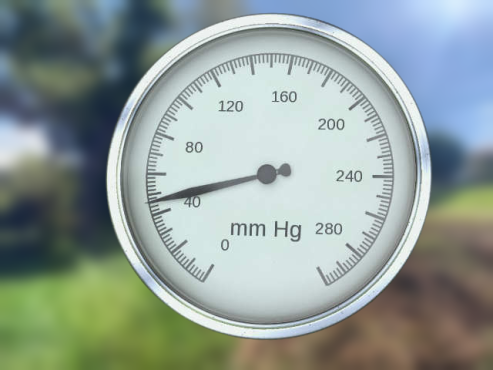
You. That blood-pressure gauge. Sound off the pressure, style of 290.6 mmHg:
46 mmHg
